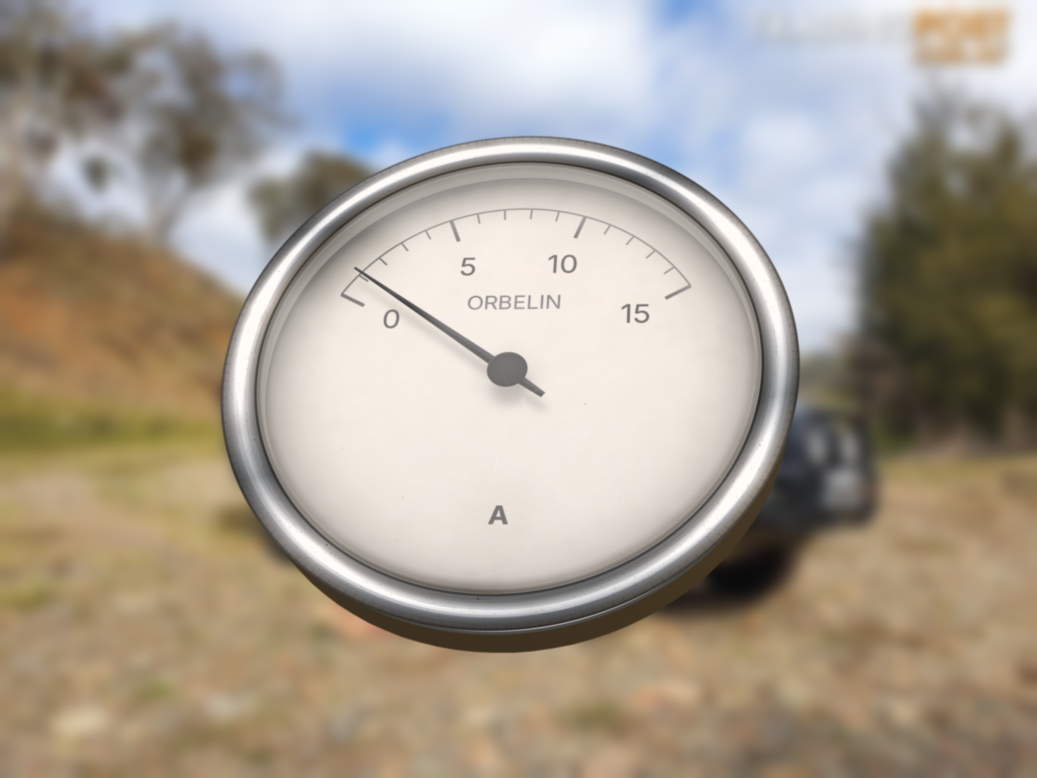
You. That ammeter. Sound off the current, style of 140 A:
1 A
